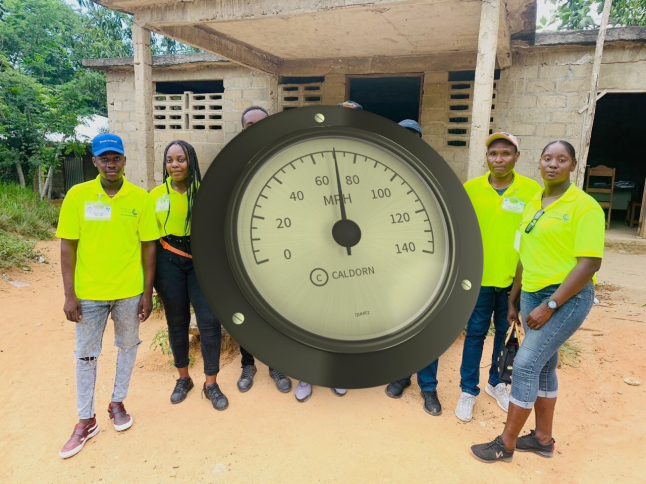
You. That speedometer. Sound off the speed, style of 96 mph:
70 mph
